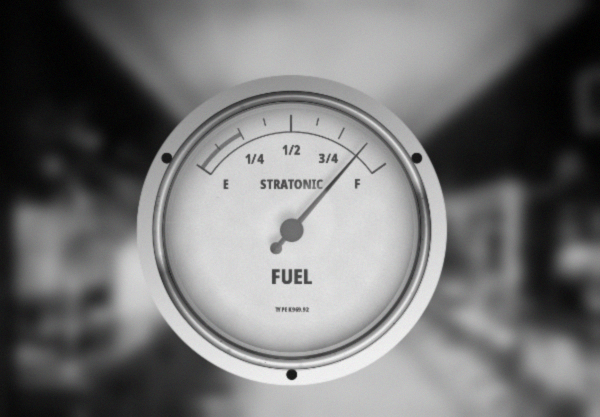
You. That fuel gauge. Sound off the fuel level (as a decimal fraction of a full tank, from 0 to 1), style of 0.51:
0.875
